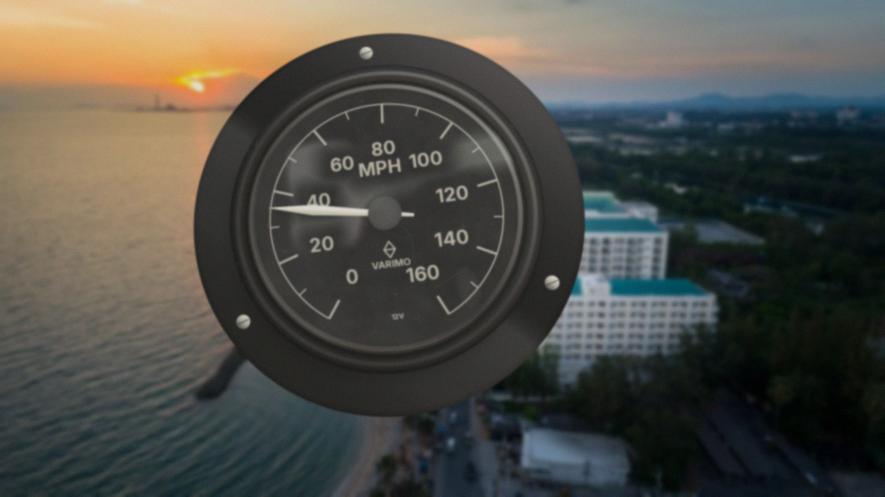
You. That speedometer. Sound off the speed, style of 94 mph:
35 mph
